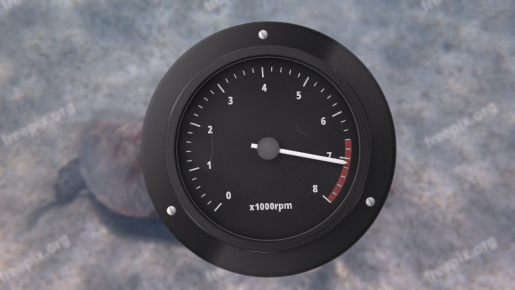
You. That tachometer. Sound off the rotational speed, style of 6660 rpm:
7100 rpm
